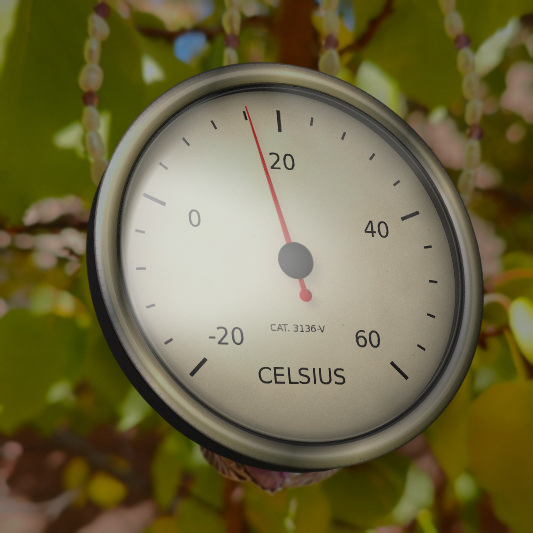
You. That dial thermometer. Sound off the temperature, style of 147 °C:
16 °C
